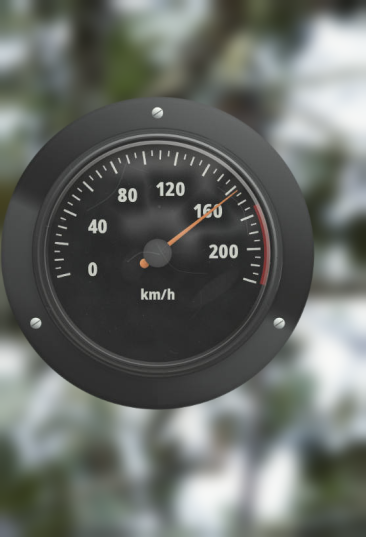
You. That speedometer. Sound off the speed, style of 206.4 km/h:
162.5 km/h
